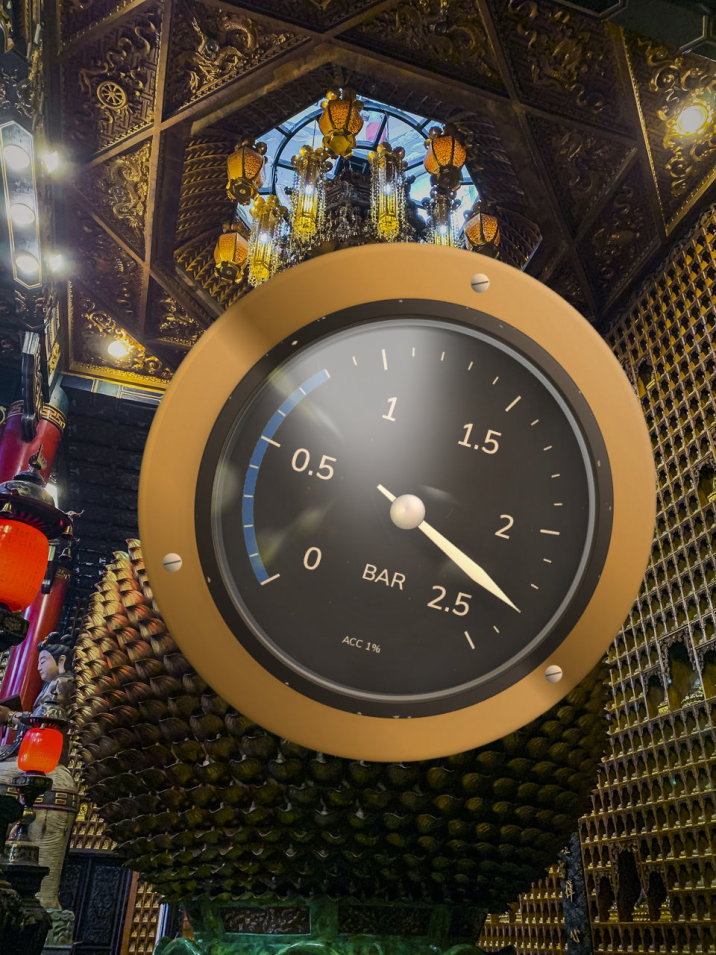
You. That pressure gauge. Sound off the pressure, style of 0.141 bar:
2.3 bar
